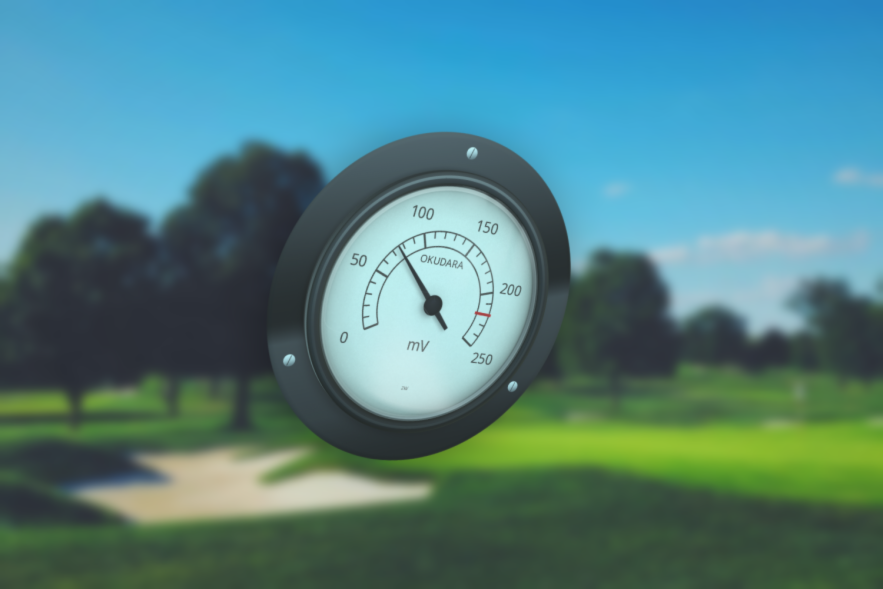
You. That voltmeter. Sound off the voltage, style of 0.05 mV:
75 mV
